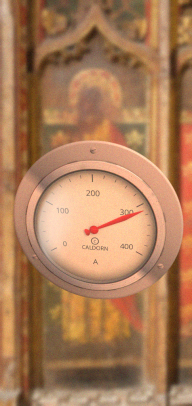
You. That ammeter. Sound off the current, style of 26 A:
310 A
